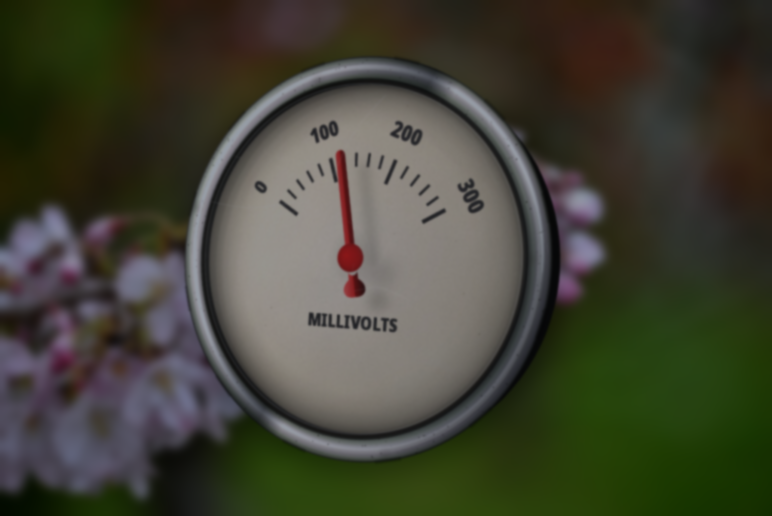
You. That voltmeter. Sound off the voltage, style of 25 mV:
120 mV
